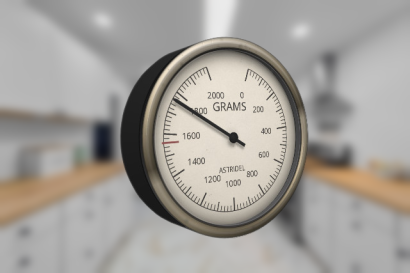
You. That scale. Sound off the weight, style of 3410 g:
1760 g
